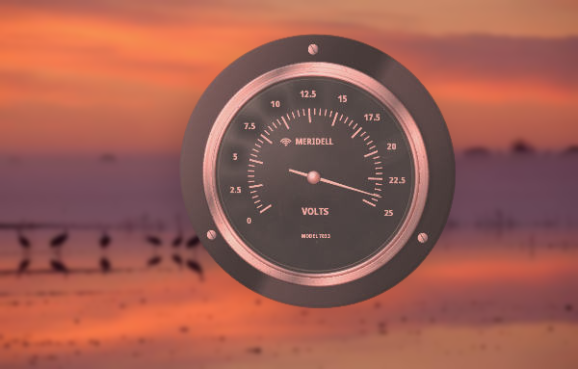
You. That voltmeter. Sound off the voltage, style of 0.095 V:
24 V
